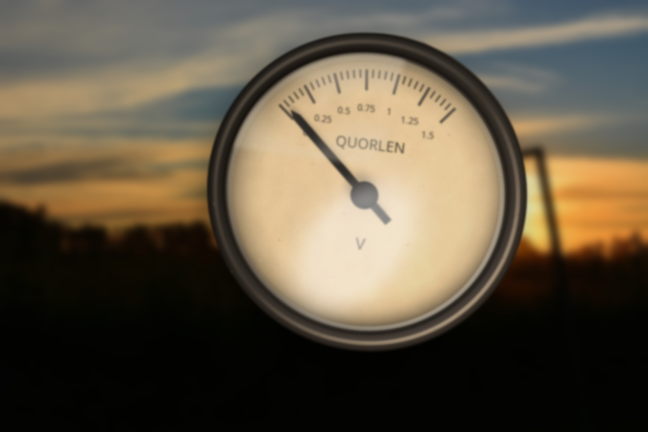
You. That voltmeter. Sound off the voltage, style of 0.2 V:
0.05 V
